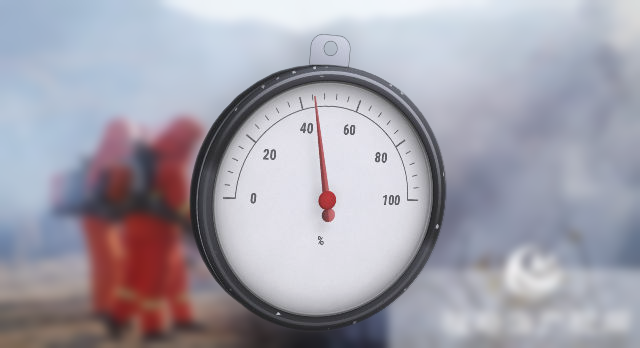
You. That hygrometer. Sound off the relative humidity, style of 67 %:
44 %
